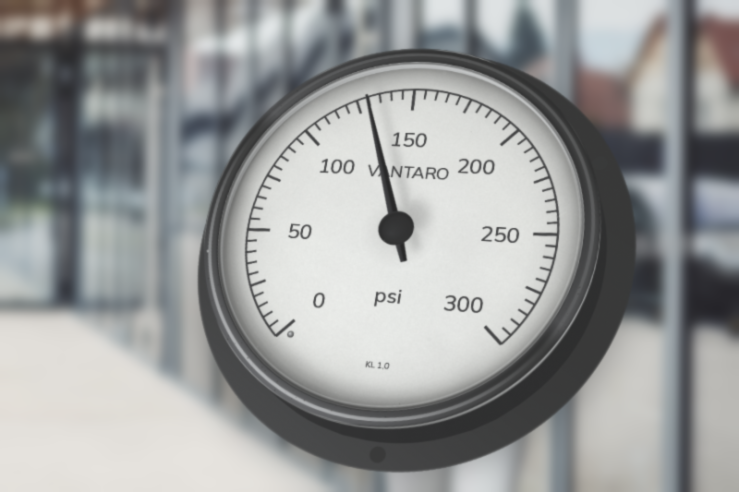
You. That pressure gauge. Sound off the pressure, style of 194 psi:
130 psi
